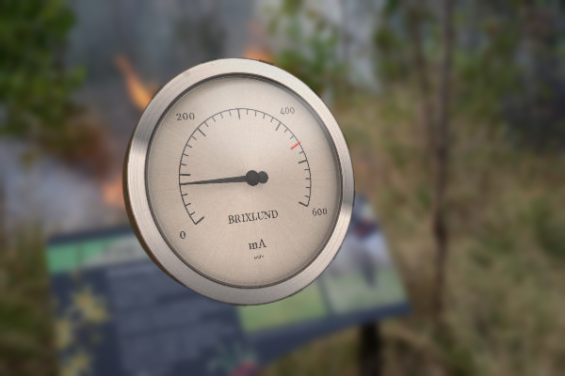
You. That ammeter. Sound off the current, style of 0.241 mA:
80 mA
